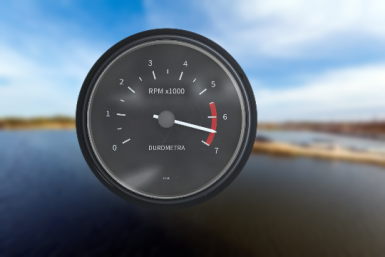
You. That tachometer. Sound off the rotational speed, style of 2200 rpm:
6500 rpm
